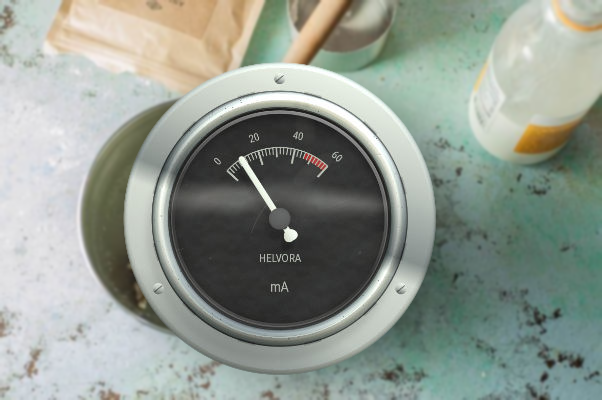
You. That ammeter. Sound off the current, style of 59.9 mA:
10 mA
